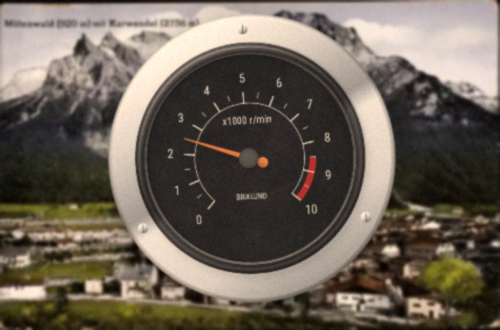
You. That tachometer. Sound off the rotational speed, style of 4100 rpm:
2500 rpm
